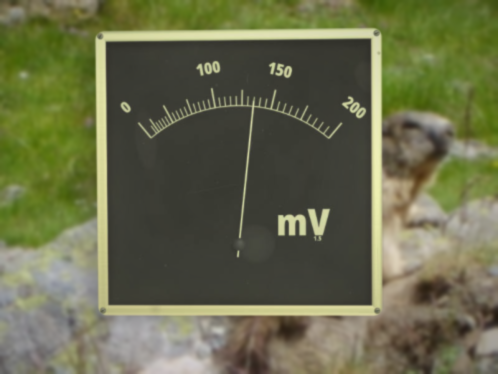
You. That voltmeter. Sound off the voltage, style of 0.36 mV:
135 mV
